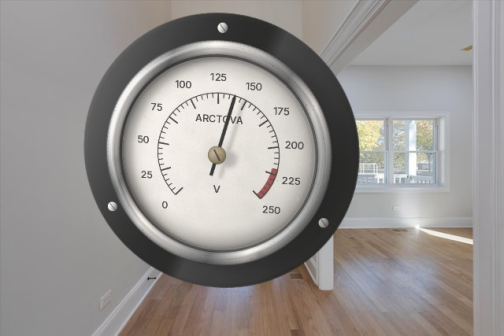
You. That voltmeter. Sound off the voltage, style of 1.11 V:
140 V
